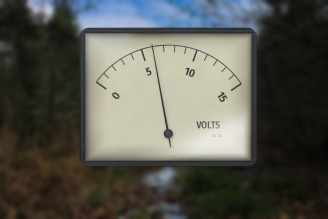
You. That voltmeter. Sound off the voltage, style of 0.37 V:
6 V
